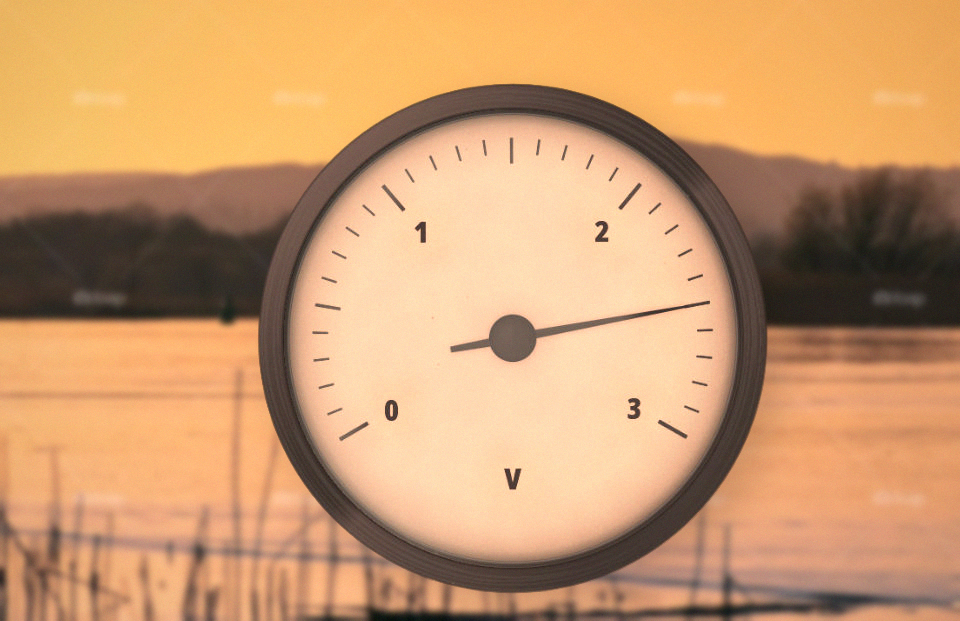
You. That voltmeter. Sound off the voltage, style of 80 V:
2.5 V
